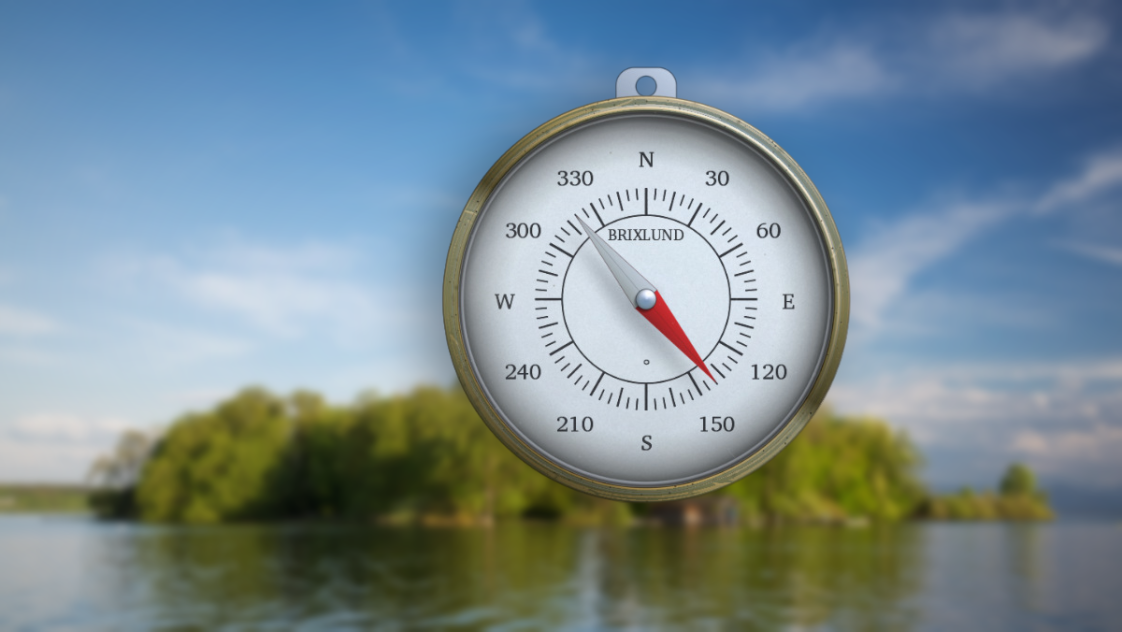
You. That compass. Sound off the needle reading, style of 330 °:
140 °
